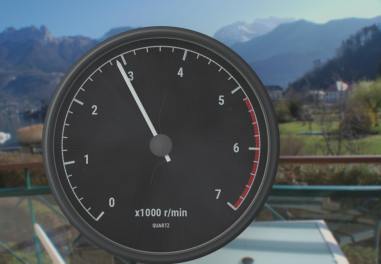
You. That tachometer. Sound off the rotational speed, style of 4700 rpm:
2900 rpm
